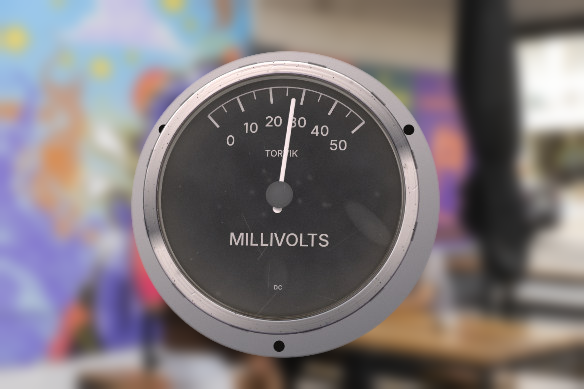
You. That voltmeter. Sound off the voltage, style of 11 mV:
27.5 mV
